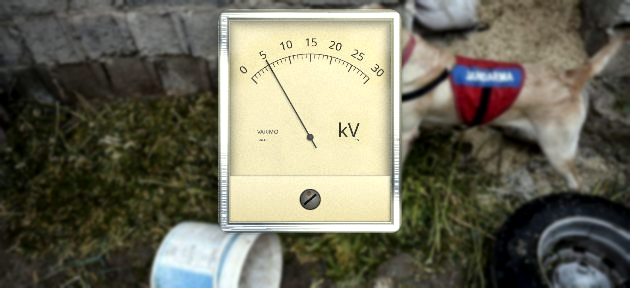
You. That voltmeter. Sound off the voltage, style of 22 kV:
5 kV
